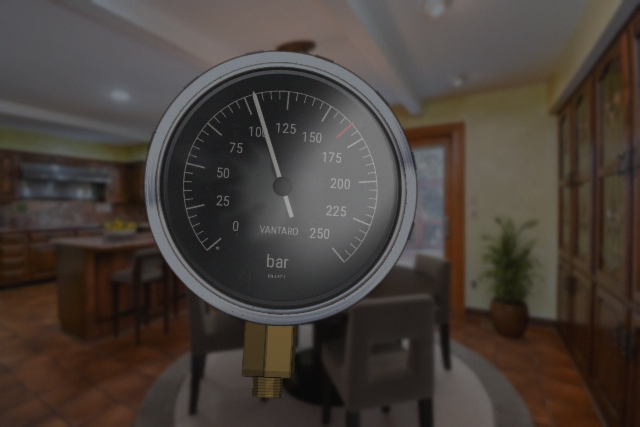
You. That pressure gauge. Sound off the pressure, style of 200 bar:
105 bar
